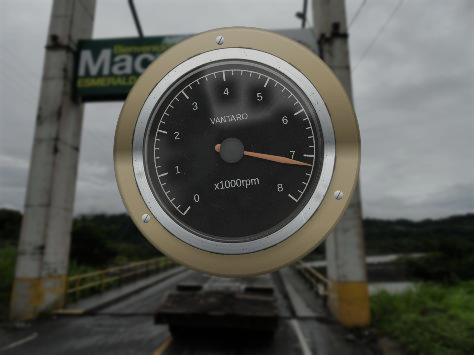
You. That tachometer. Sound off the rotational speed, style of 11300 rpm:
7200 rpm
